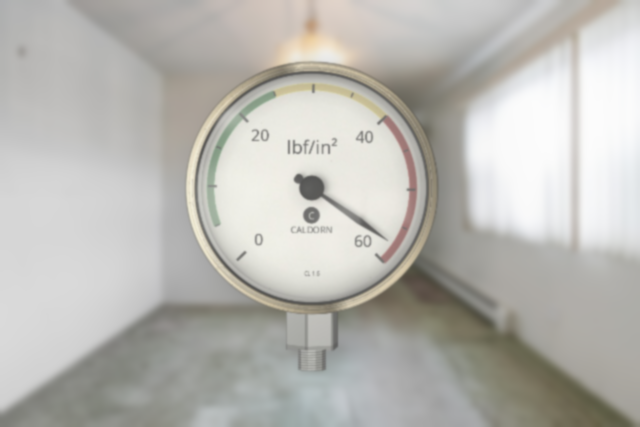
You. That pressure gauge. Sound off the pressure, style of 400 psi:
57.5 psi
